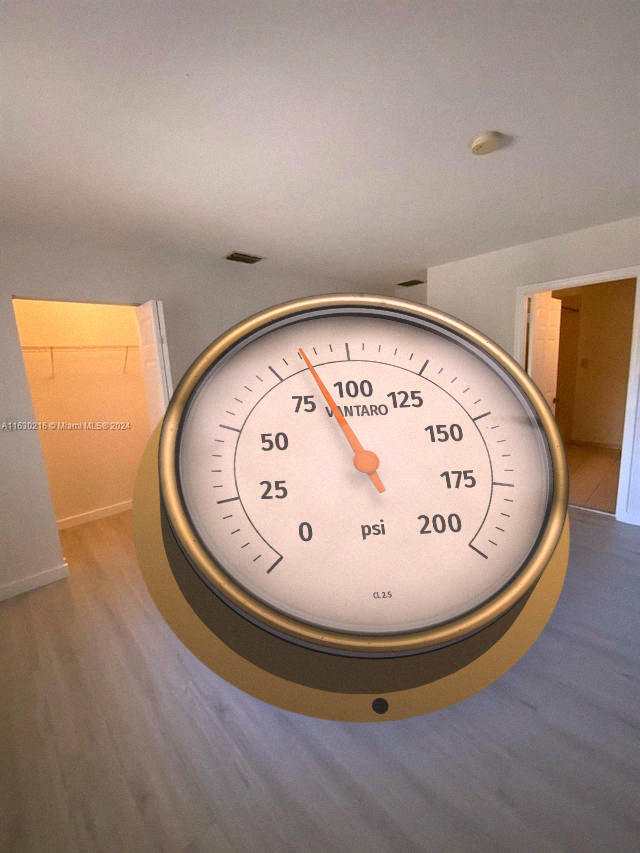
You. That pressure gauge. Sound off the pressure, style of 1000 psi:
85 psi
